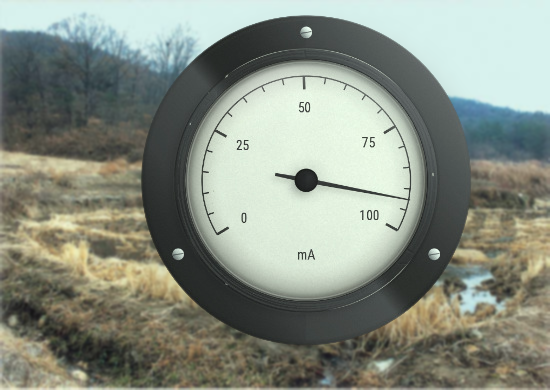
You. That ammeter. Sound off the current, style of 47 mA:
92.5 mA
